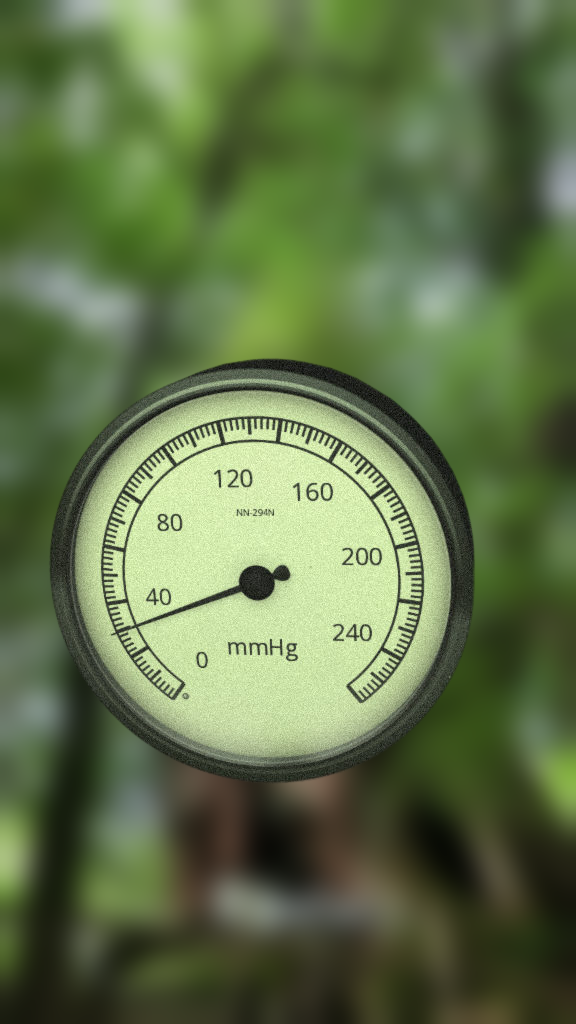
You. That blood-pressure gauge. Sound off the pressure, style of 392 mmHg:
30 mmHg
